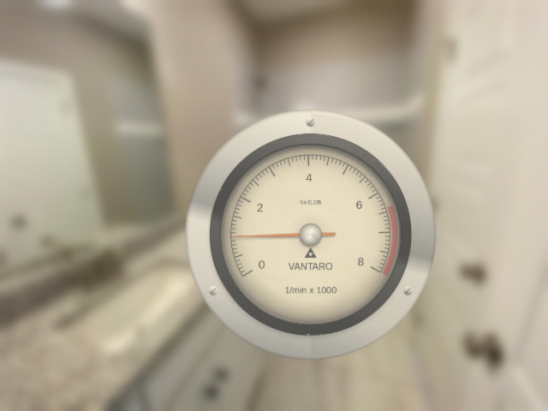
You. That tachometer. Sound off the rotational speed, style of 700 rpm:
1000 rpm
